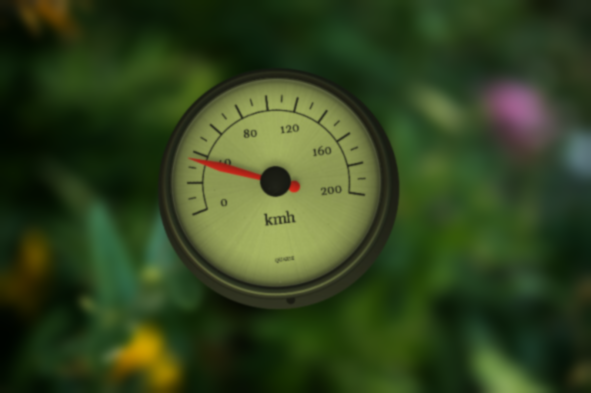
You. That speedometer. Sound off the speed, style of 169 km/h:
35 km/h
